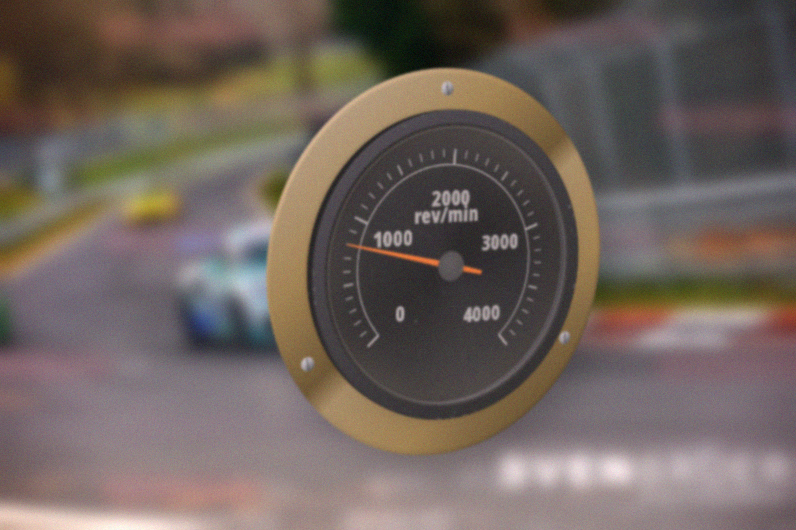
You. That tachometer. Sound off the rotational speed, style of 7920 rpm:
800 rpm
